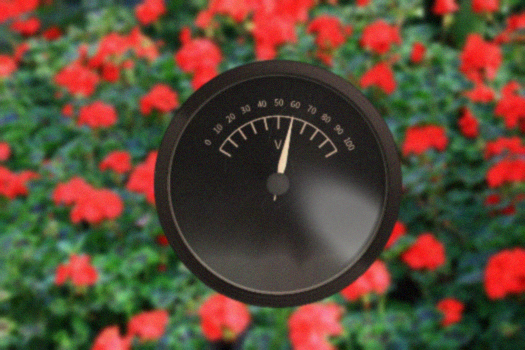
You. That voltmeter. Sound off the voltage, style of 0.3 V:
60 V
